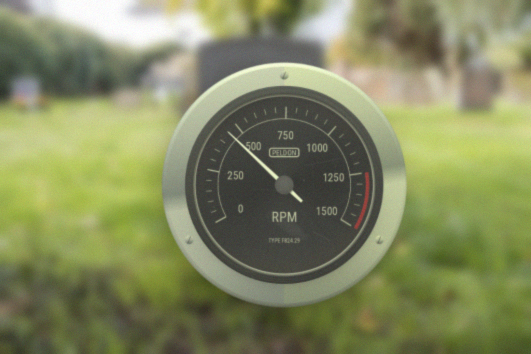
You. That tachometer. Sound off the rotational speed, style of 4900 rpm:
450 rpm
